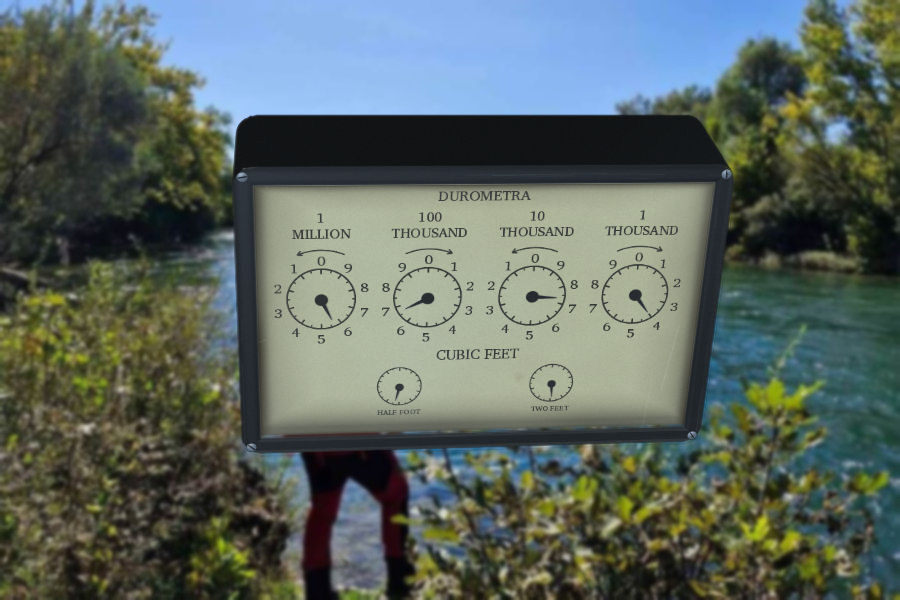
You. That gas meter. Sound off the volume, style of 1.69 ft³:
567400 ft³
